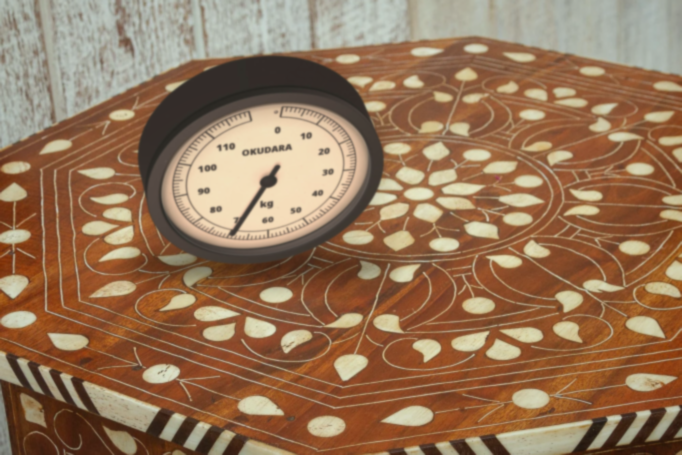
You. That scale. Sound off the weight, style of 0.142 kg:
70 kg
